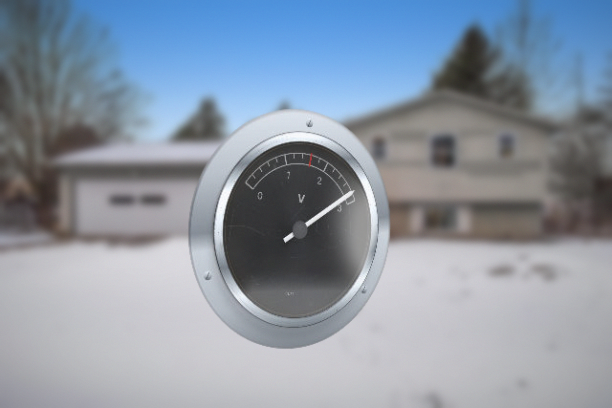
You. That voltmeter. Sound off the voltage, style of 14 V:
2.8 V
